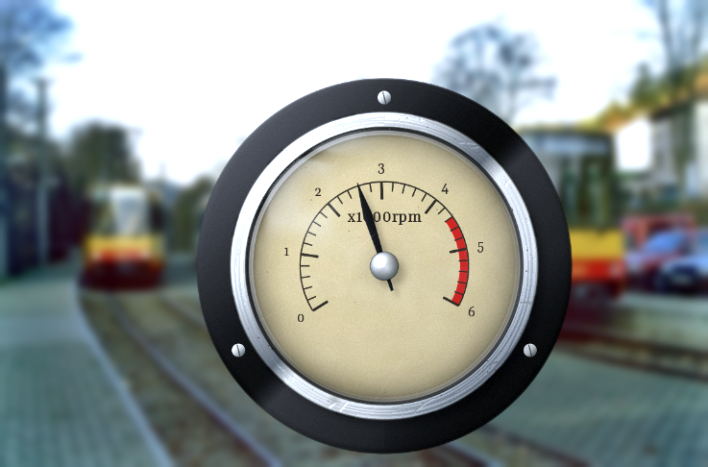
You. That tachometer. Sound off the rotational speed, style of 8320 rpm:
2600 rpm
